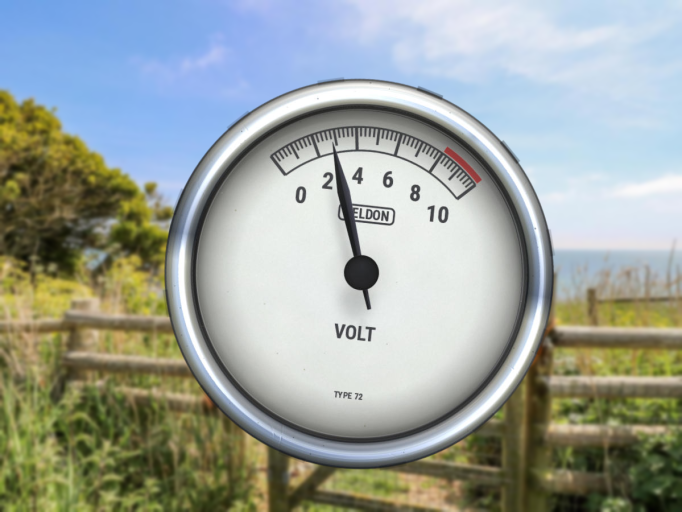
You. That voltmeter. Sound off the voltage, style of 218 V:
2.8 V
